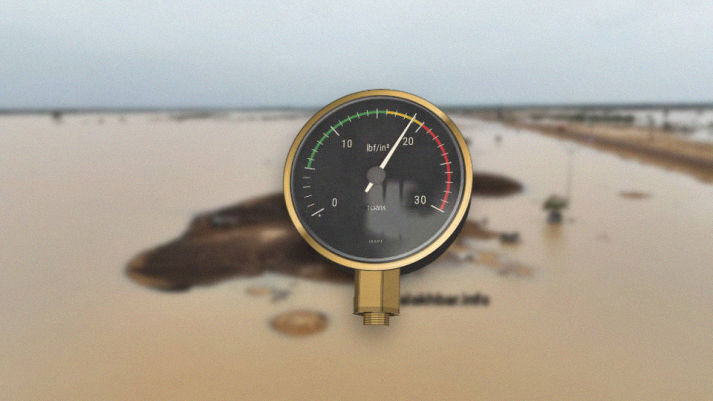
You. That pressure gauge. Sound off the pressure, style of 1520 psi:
19 psi
